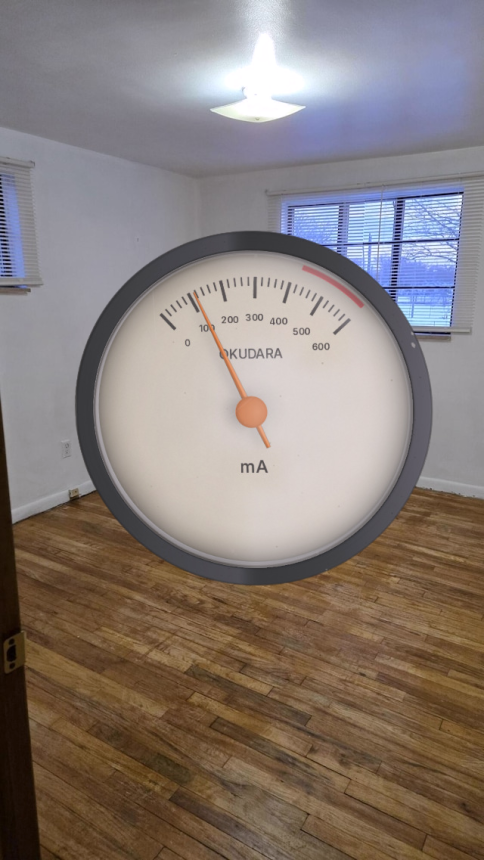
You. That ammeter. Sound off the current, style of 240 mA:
120 mA
